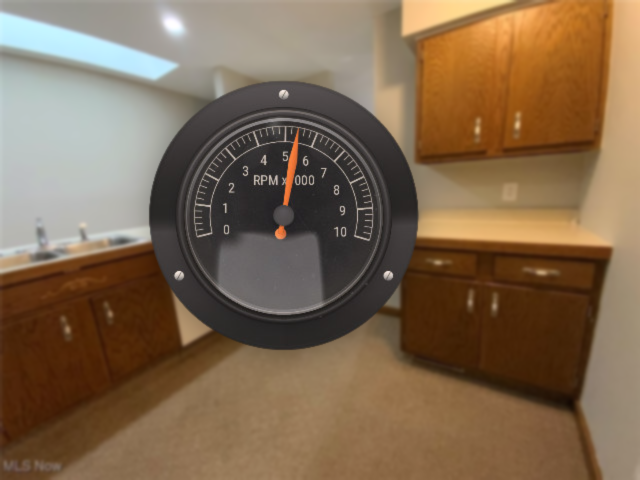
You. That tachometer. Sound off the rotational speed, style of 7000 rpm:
5400 rpm
